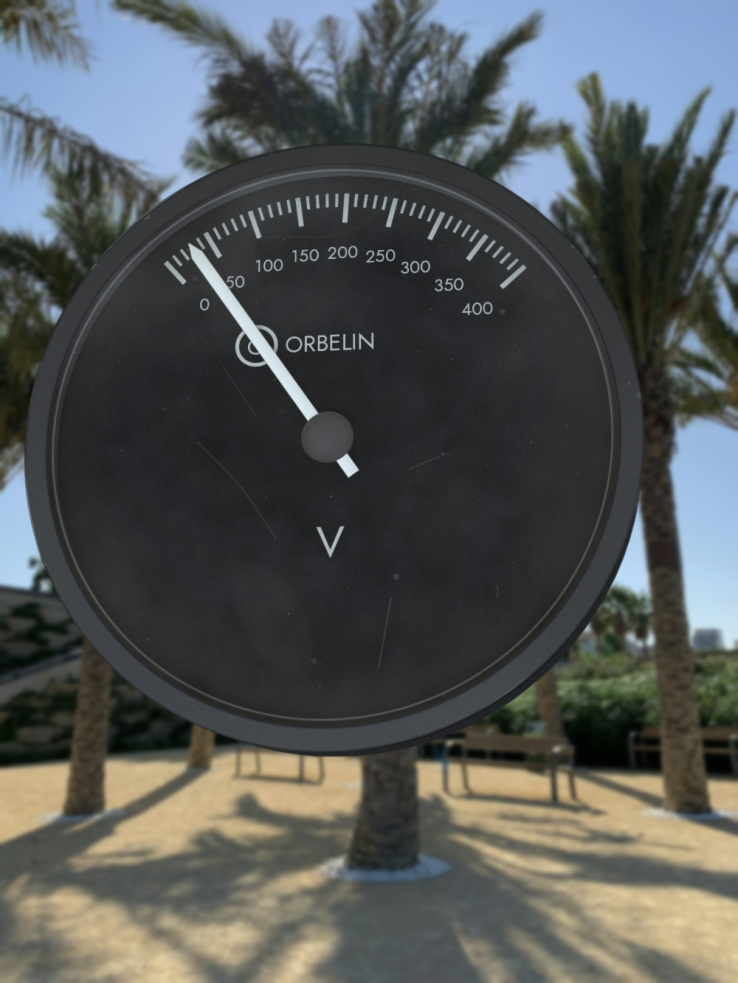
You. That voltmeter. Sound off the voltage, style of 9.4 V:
30 V
